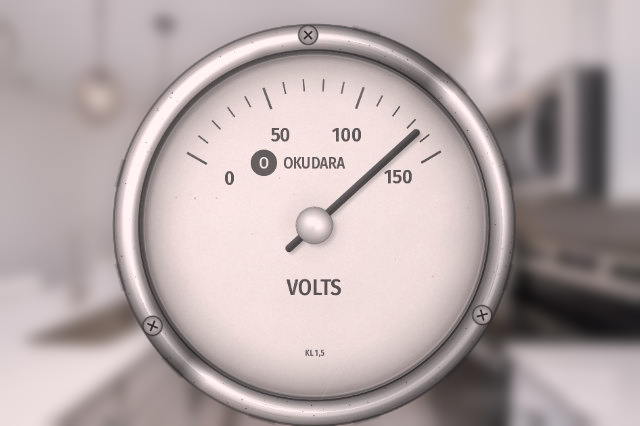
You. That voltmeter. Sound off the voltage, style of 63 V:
135 V
